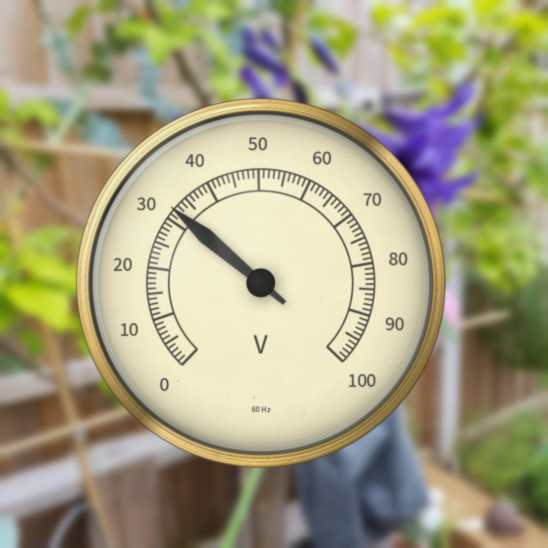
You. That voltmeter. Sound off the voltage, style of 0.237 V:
32 V
